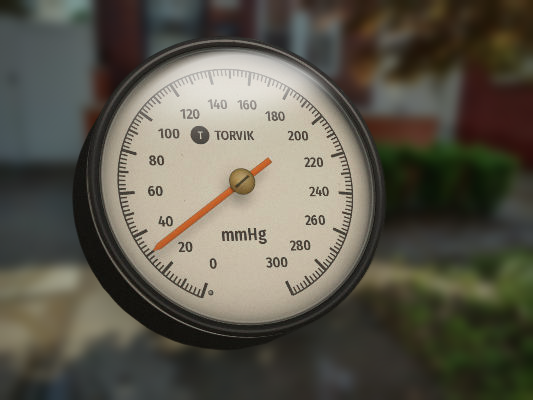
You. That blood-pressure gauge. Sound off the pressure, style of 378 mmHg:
30 mmHg
